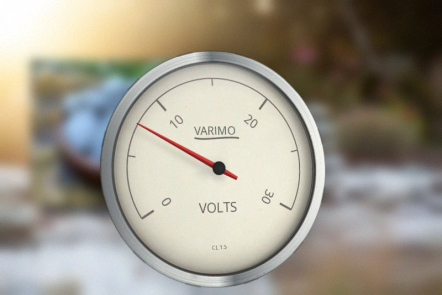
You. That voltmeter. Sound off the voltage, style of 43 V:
7.5 V
